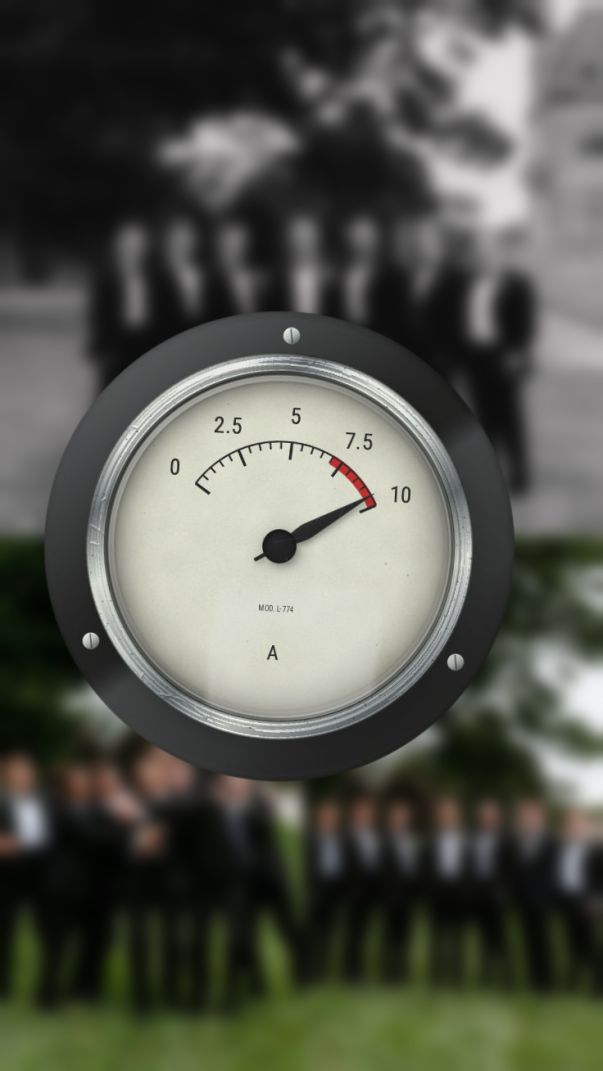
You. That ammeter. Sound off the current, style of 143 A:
9.5 A
